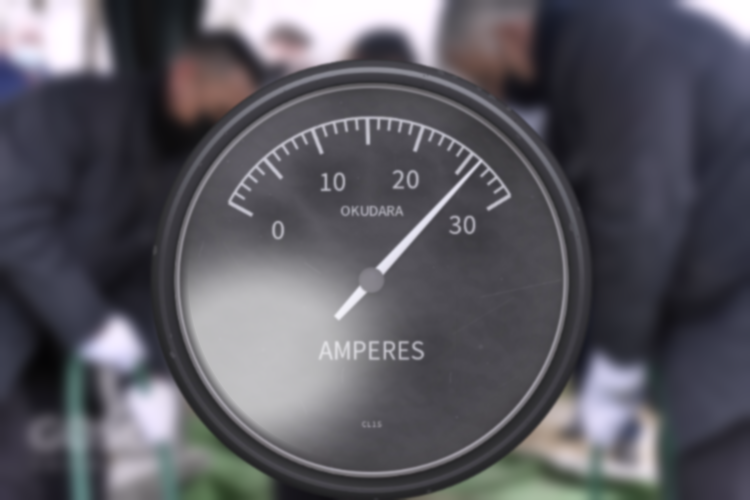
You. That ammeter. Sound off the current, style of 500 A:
26 A
